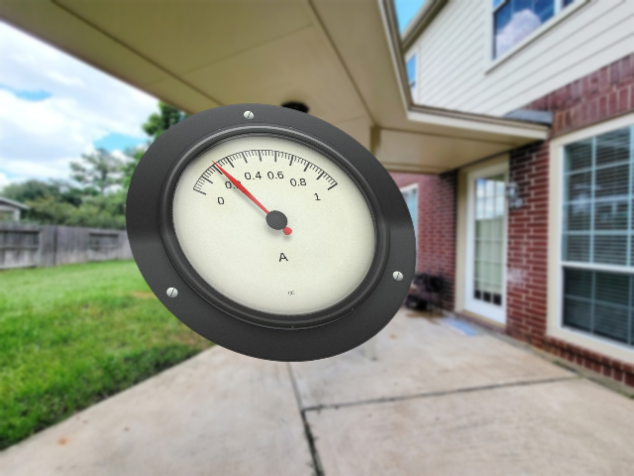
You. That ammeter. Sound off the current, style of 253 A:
0.2 A
